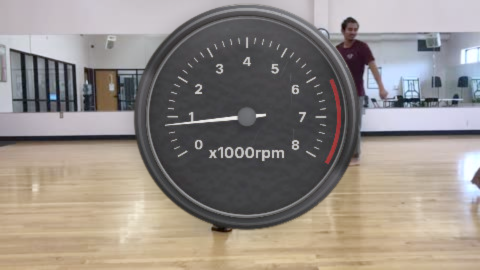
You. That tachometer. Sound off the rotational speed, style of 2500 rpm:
800 rpm
